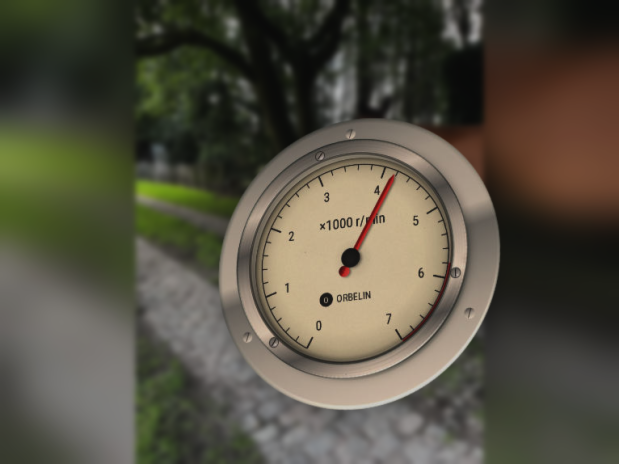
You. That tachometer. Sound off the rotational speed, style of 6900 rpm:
4200 rpm
